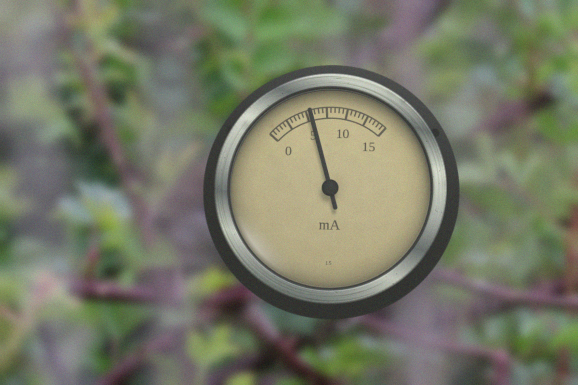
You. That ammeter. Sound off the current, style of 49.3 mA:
5.5 mA
